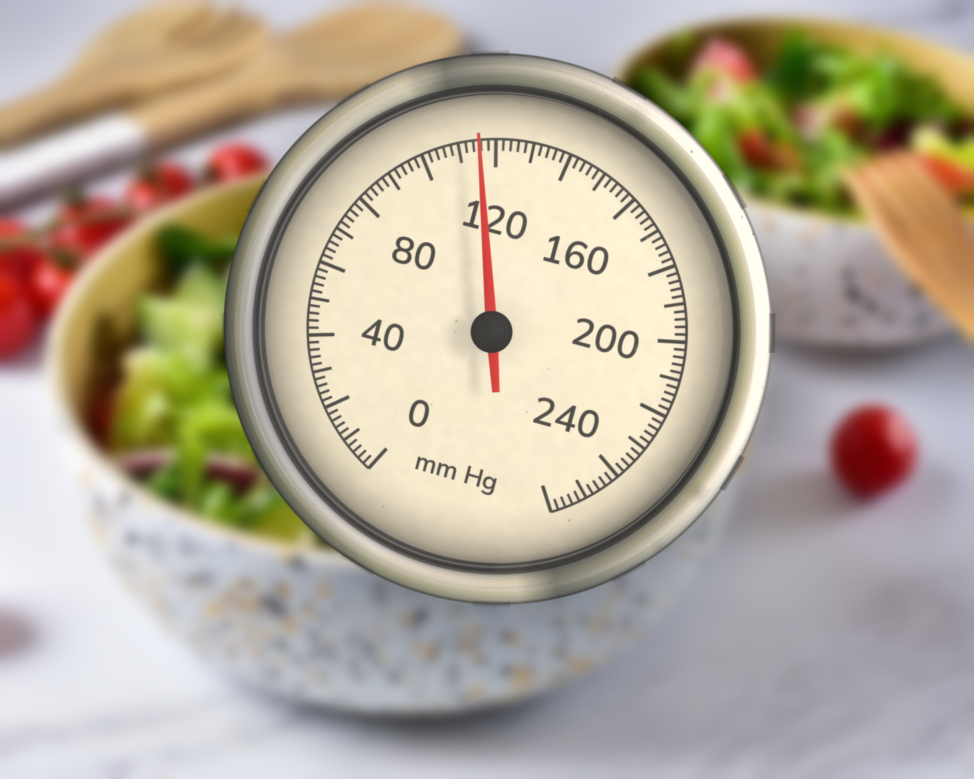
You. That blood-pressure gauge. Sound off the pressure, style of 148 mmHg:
116 mmHg
